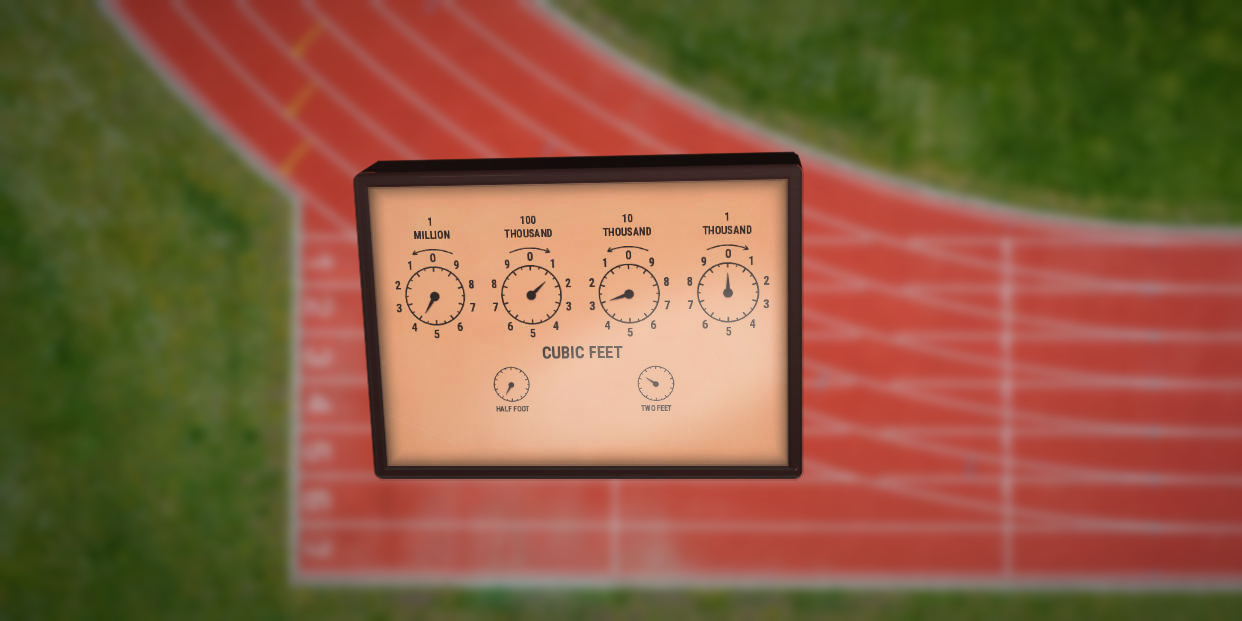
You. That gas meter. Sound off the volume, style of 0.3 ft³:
413000 ft³
